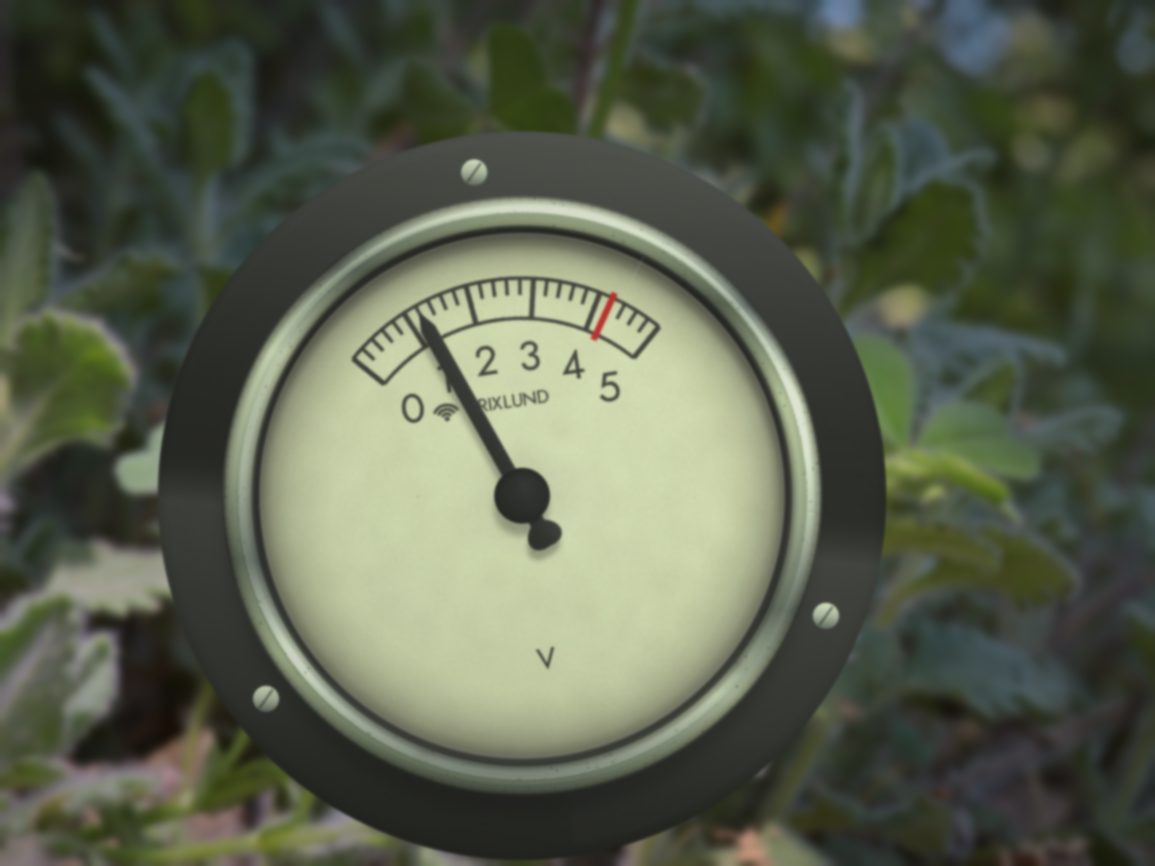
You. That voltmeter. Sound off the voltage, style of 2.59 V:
1.2 V
